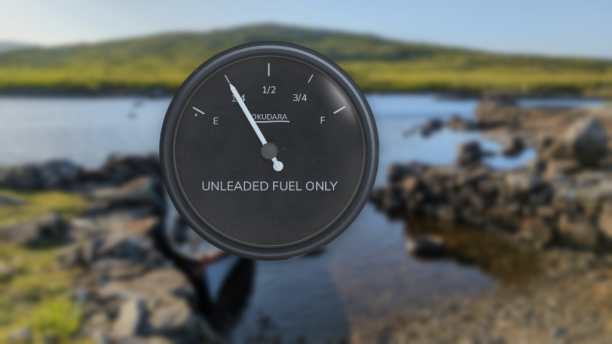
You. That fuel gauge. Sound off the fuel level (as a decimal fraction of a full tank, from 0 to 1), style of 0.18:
0.25
